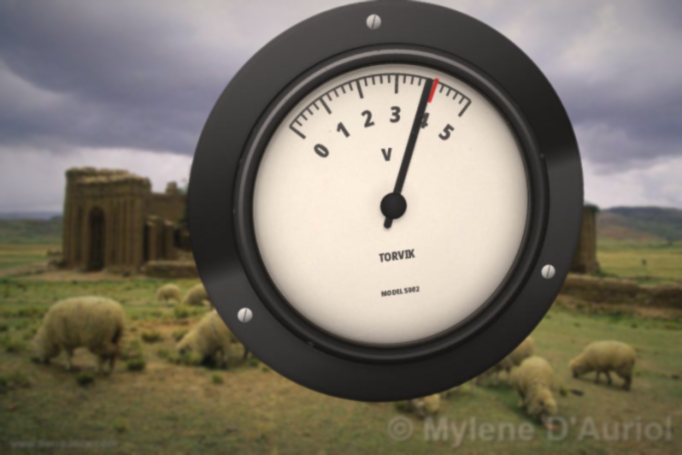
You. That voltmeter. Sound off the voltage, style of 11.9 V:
3.8 V
